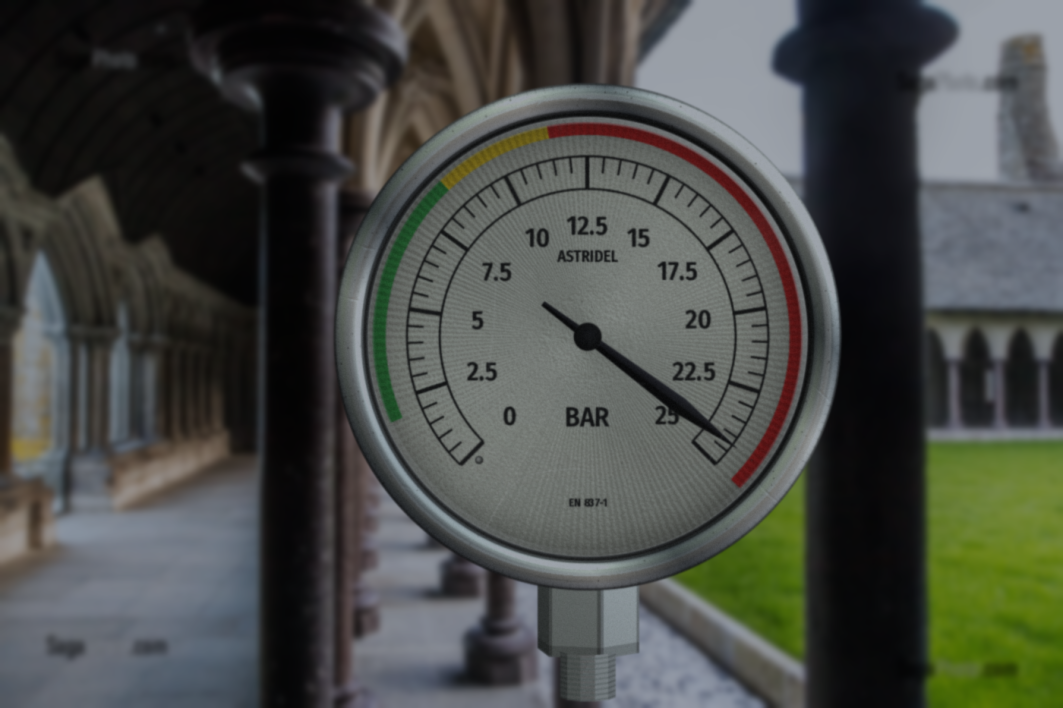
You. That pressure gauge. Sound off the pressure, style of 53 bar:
24.25 bar
